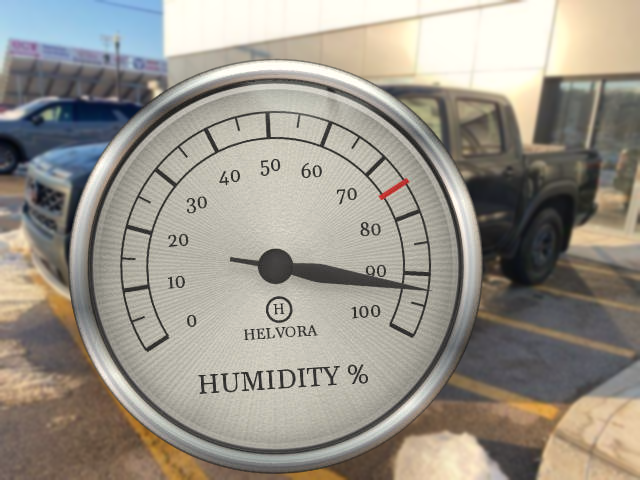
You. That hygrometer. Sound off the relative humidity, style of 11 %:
92.5 %
